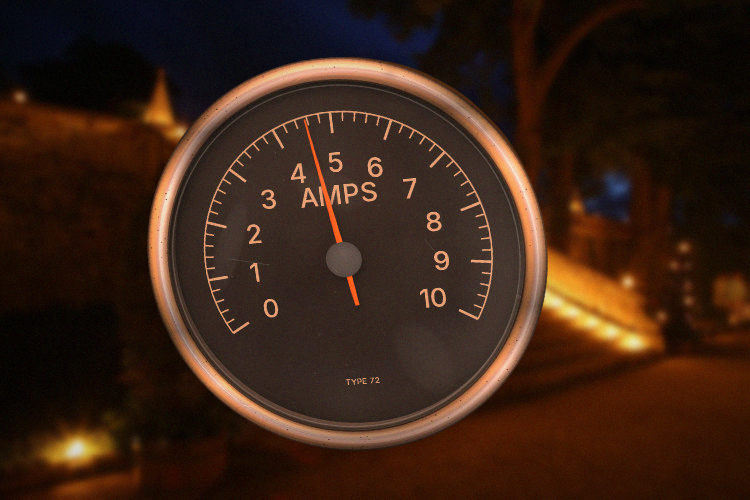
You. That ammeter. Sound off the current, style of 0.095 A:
4.6 A
